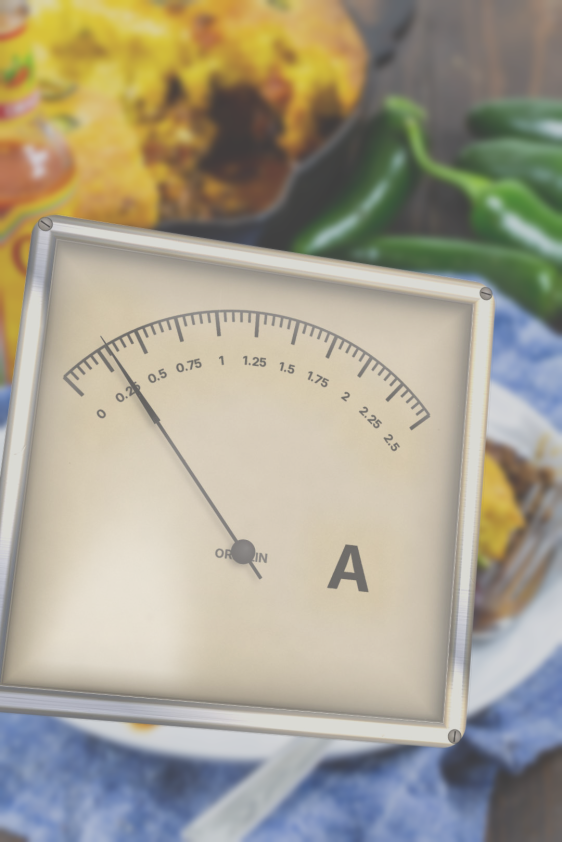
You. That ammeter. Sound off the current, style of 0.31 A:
0.3 A
